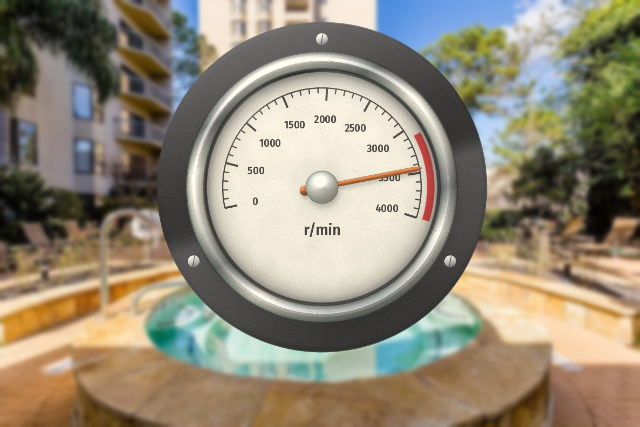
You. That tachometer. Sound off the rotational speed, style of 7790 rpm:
3450 rpm
